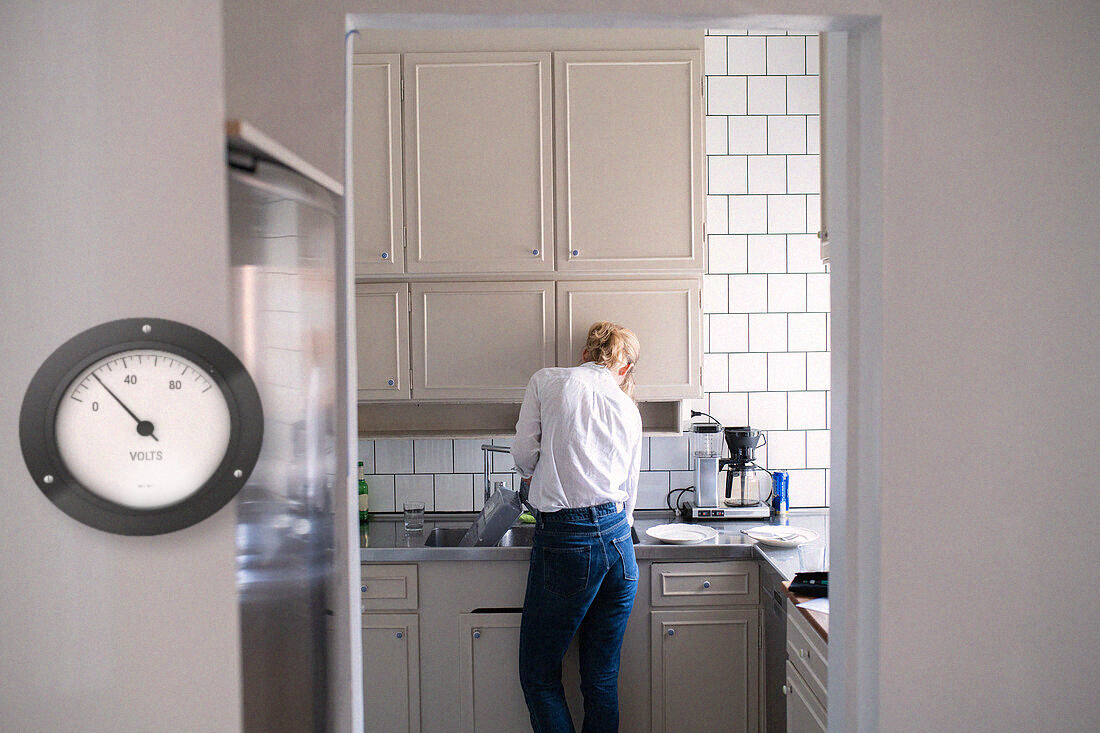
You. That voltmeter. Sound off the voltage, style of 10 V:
20 V
